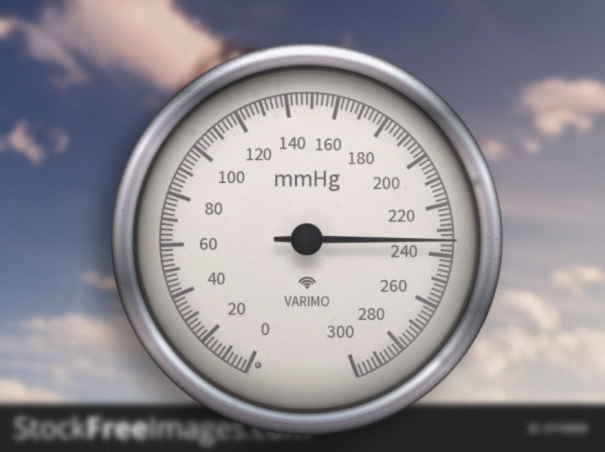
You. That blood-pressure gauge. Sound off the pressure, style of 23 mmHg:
234 mmHg
